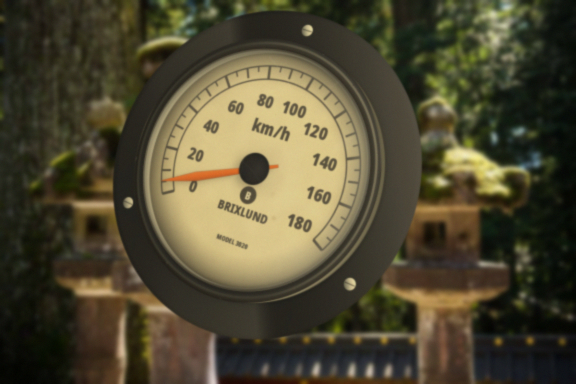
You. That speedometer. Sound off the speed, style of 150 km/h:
5 km/h
